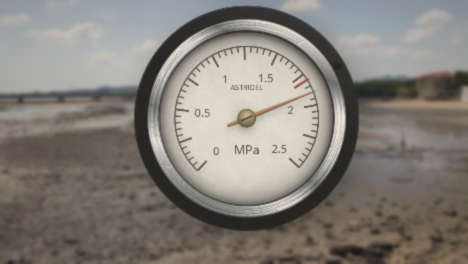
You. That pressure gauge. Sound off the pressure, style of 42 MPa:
1.9 MPa
